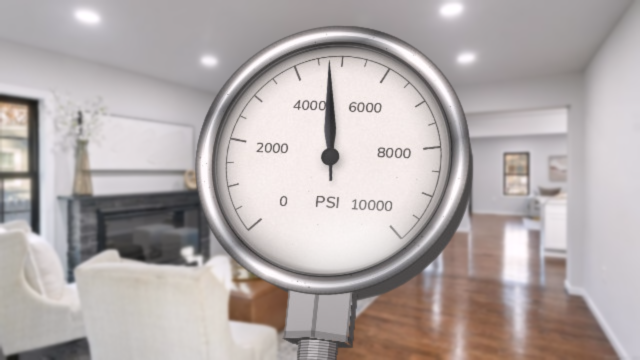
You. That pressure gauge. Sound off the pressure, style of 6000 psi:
4750 psi
